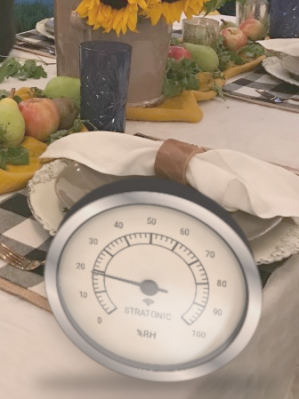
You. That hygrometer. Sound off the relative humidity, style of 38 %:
20 %
